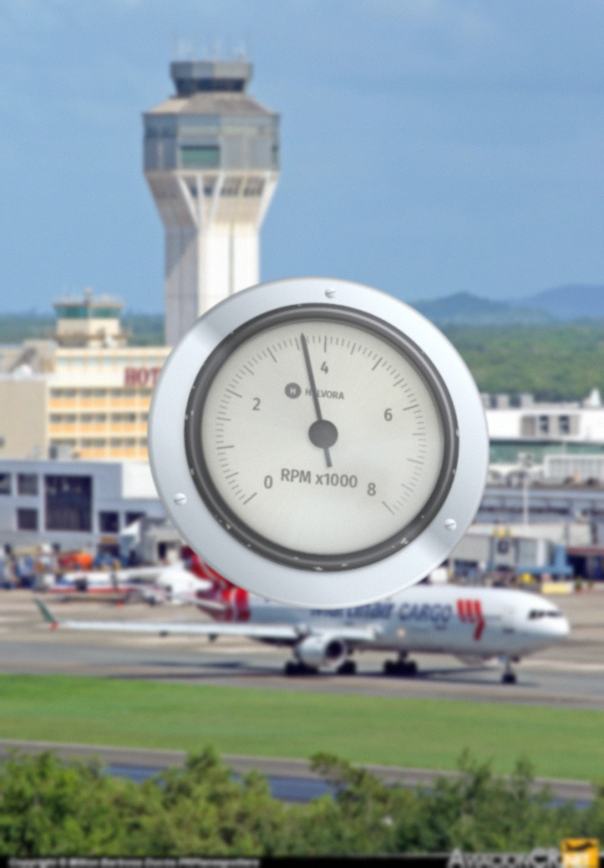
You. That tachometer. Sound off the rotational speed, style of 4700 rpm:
3600 rpm
